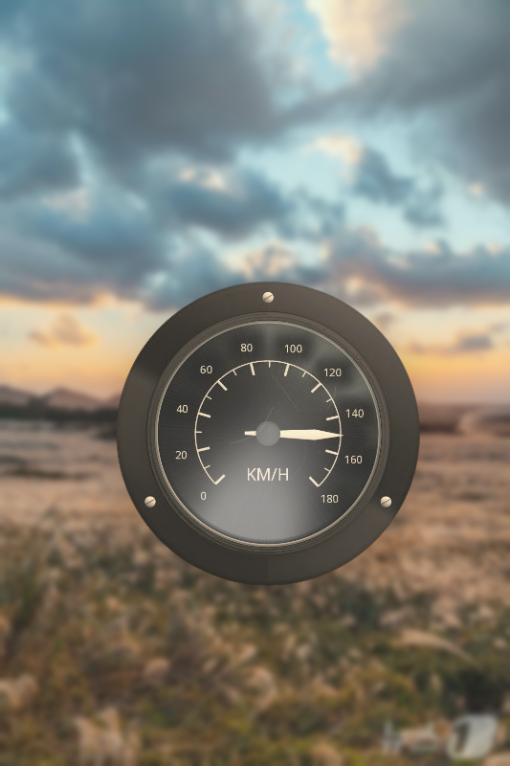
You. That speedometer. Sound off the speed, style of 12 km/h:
150 km/h
